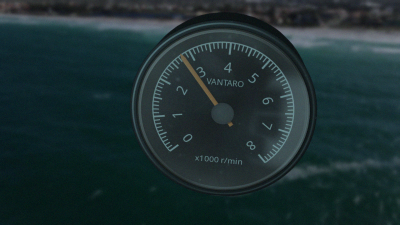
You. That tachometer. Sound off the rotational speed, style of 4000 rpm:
2800 rpm
